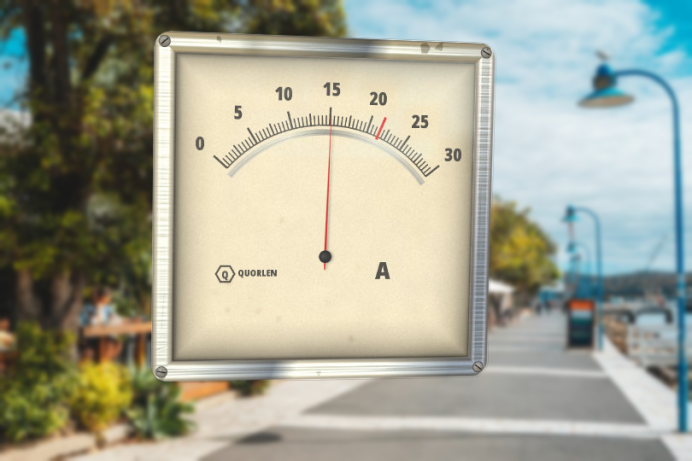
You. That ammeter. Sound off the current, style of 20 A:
15 A
